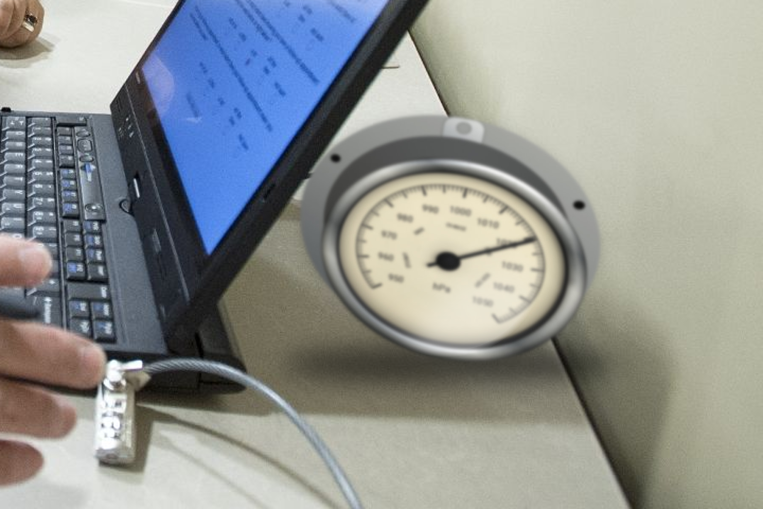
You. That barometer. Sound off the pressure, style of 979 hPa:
1020 hPa
